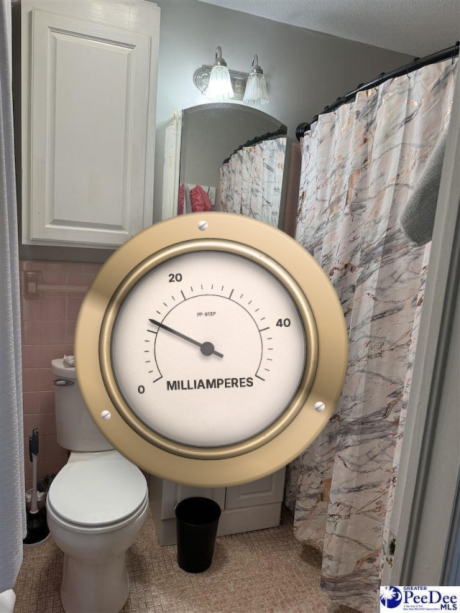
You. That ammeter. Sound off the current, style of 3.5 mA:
12 mA
